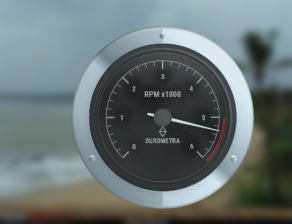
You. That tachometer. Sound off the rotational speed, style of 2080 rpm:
5300 rpm
